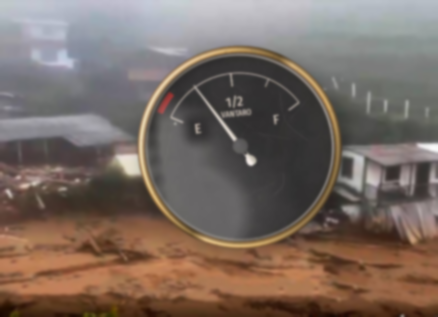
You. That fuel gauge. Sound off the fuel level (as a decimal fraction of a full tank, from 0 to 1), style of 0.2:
0.25
